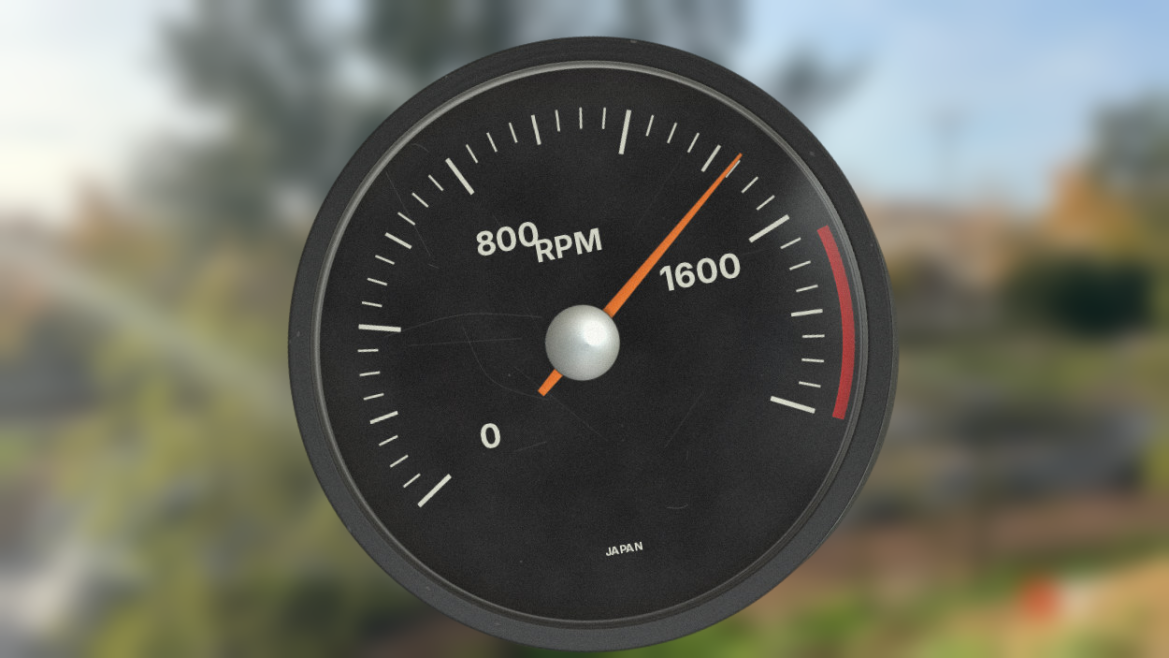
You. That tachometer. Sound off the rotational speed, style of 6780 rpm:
1450 rpm
